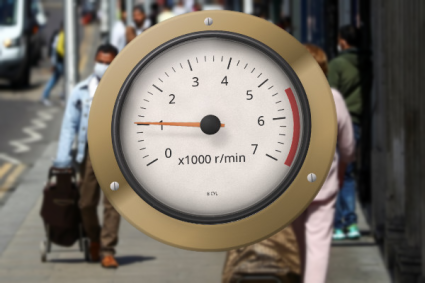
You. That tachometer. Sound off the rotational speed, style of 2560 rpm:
1000 rpm
